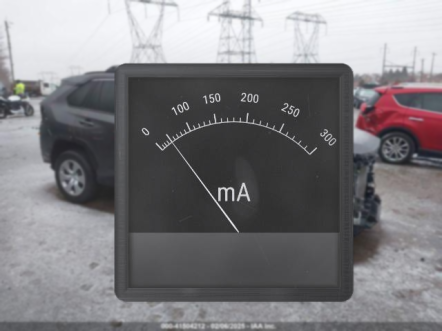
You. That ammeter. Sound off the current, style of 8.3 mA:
50 mA
